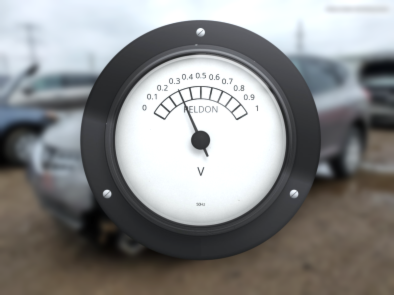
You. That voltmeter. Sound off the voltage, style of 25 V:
0.3 V
